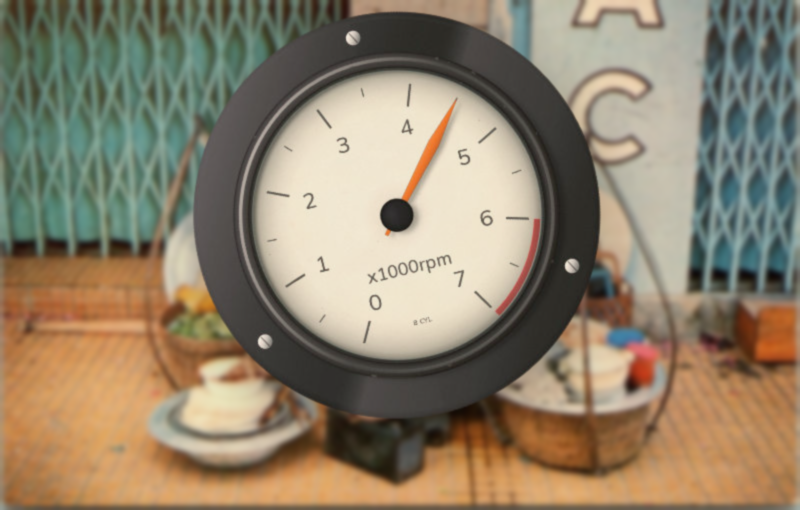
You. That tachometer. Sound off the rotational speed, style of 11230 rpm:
4500 rpm
